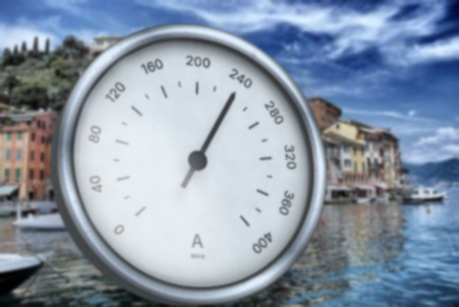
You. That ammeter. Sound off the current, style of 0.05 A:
240 A
